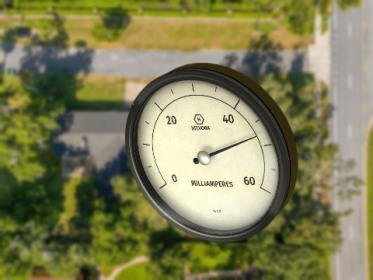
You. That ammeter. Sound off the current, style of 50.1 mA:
47.5 mA
